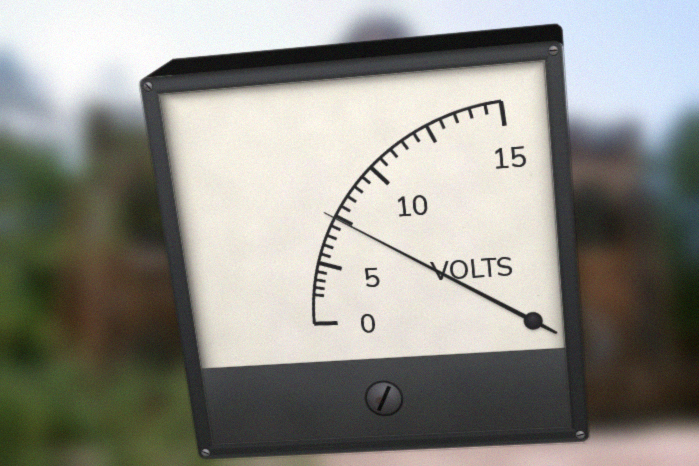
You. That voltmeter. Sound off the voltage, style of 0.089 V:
7.5 V
